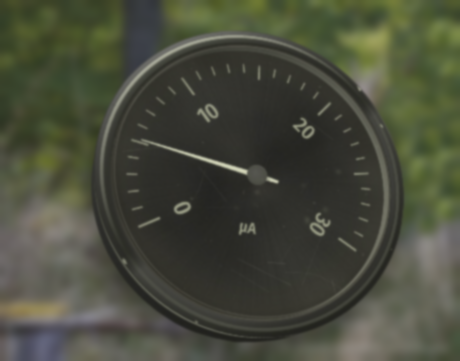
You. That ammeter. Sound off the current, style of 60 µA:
5 µA
